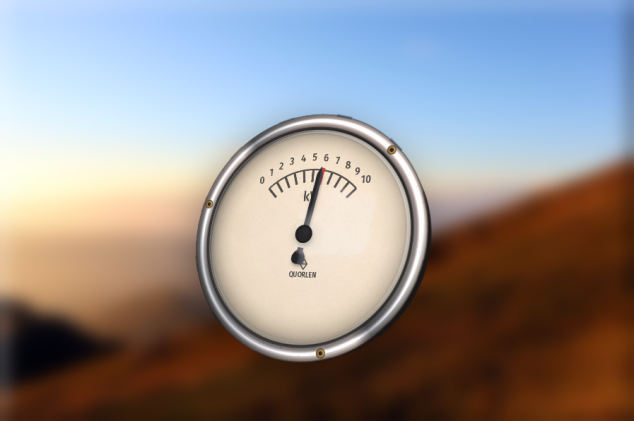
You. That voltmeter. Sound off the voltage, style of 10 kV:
6 kV
